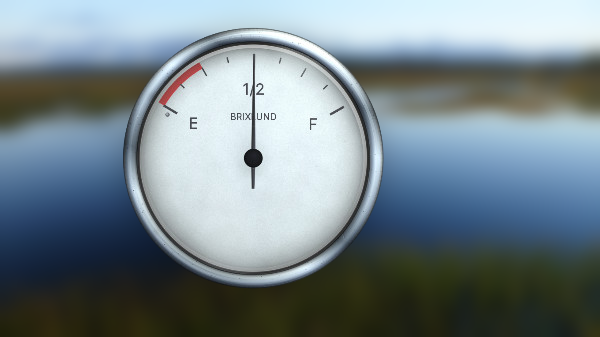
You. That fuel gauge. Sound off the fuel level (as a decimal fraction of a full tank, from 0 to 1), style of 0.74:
0.5
